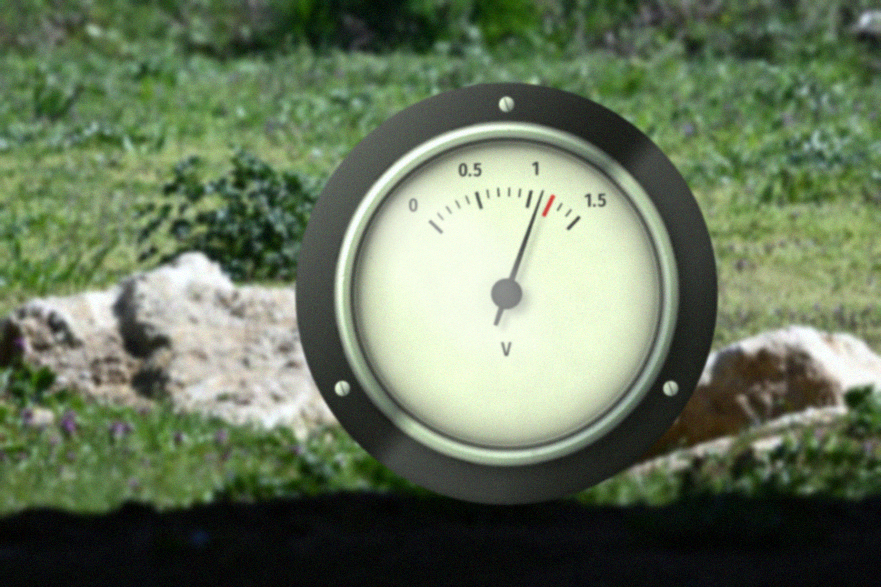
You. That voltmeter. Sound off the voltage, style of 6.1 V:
1.1 V
